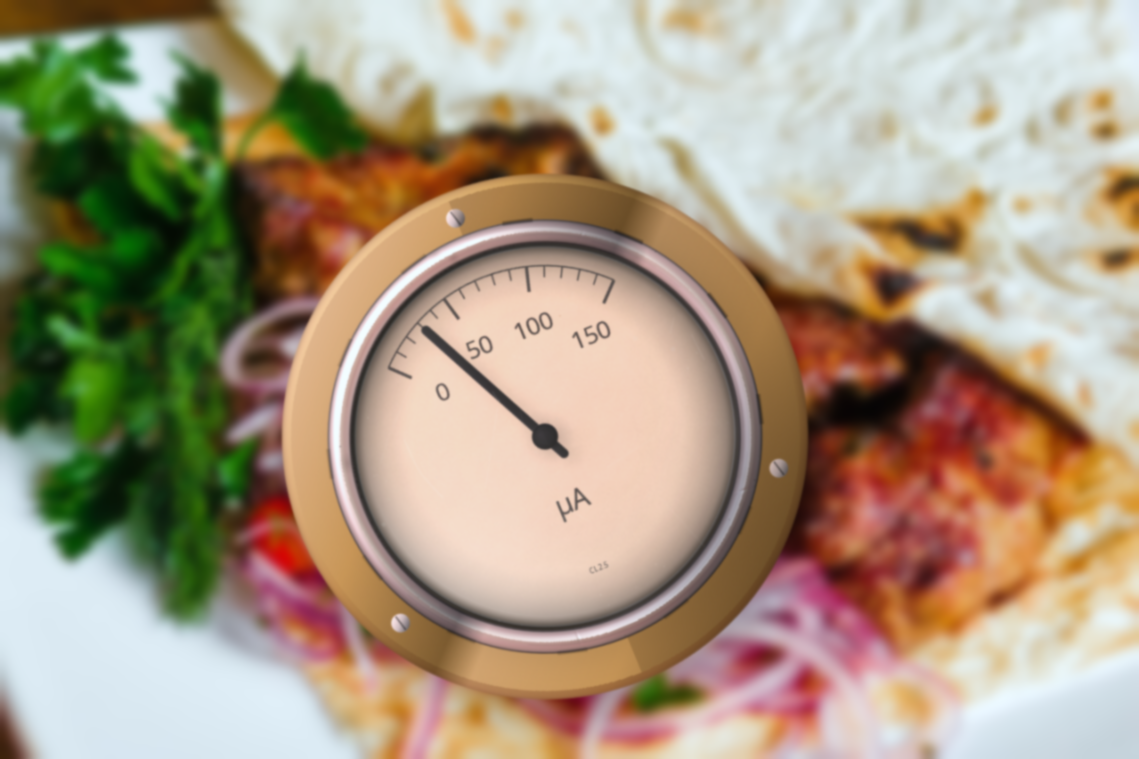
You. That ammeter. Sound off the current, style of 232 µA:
30 µA
